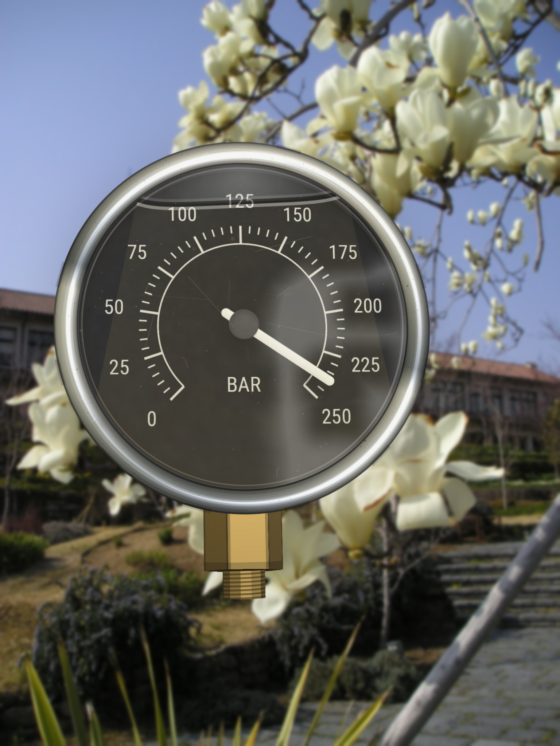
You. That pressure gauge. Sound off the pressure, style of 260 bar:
240 bar
